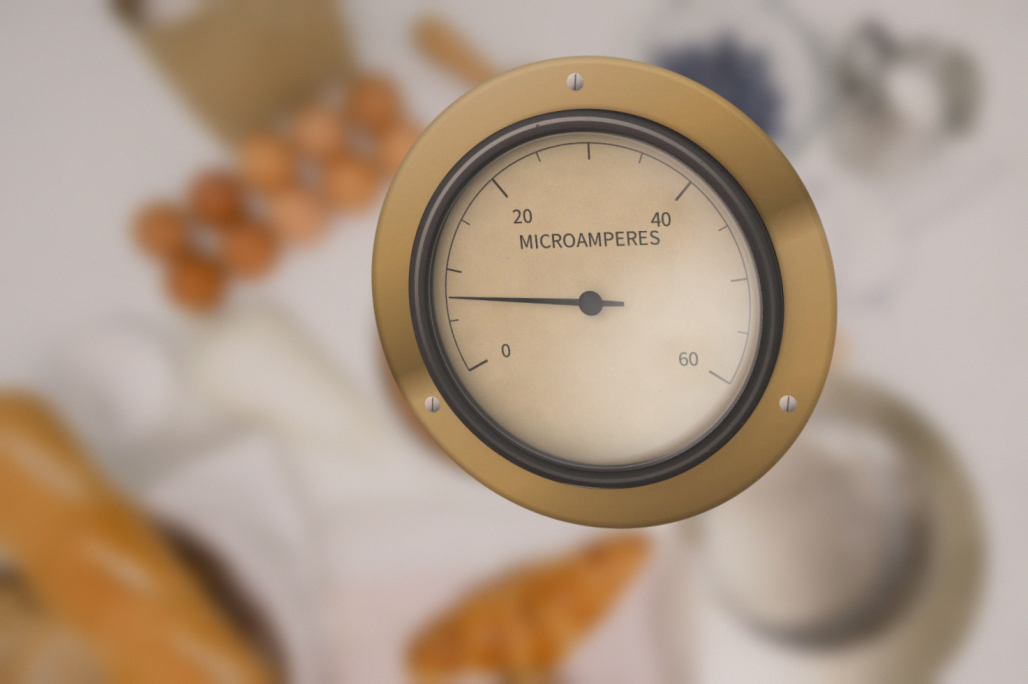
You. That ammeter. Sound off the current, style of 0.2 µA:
7.5 µA
